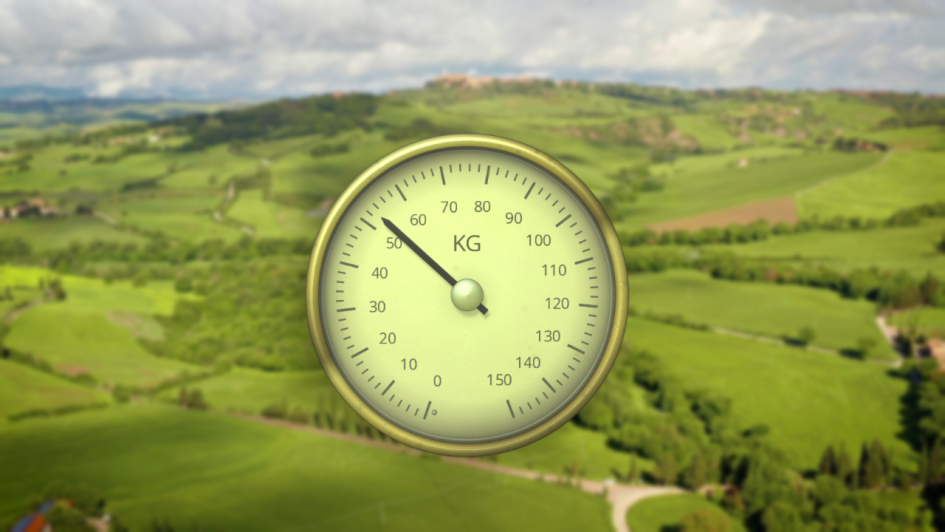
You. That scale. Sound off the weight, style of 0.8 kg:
53 kg
